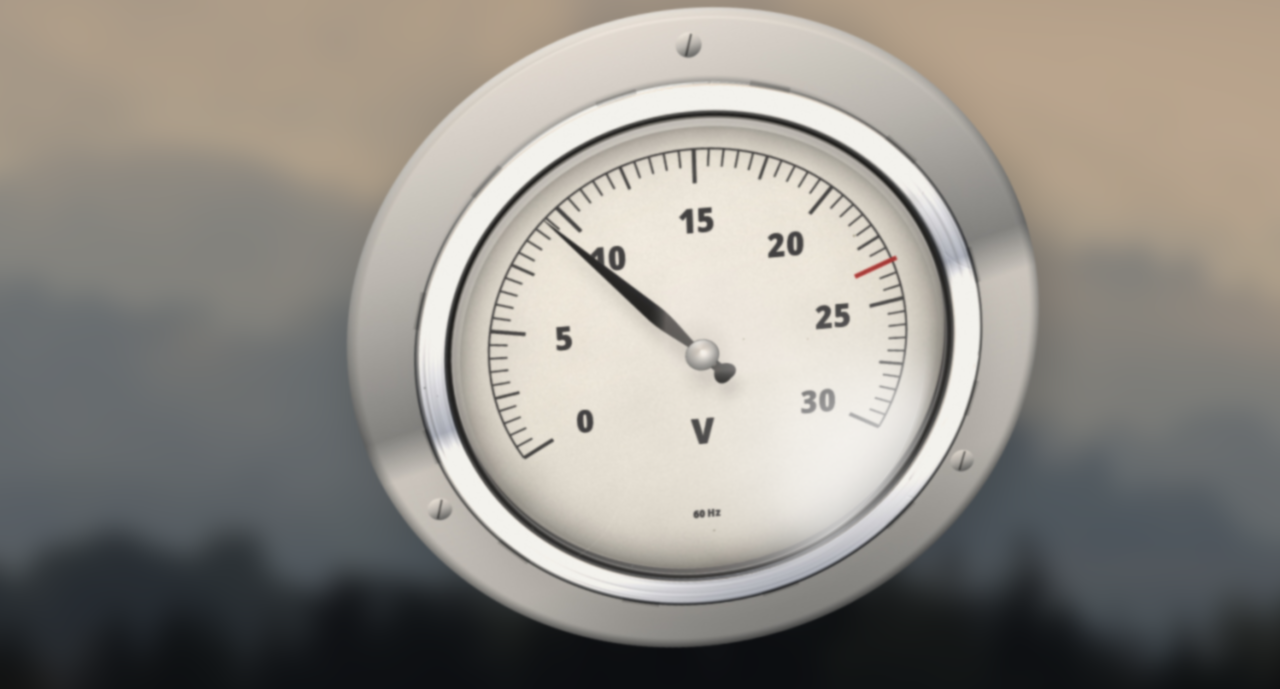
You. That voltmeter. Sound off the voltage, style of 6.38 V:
9.5 V
